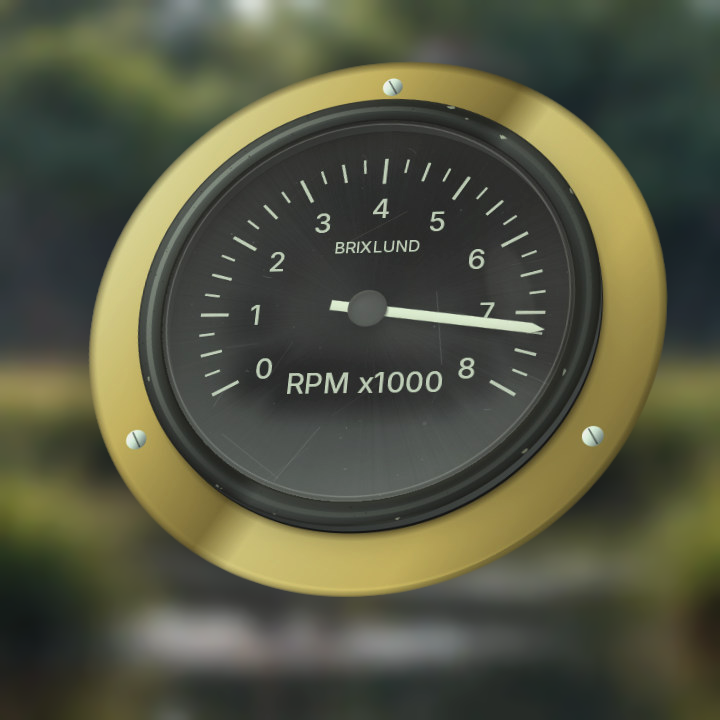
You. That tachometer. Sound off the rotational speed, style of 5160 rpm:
7250 rpm
